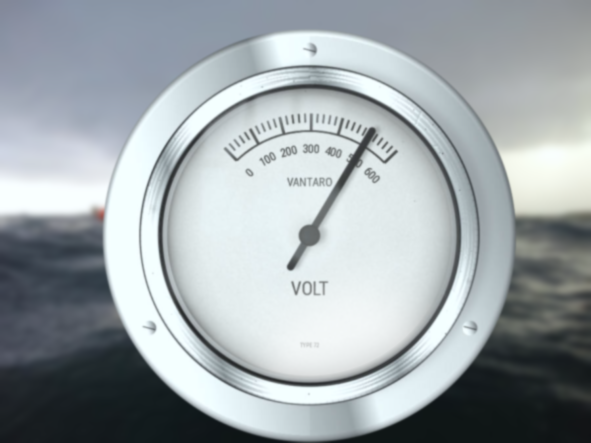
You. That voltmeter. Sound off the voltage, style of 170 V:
500 V
